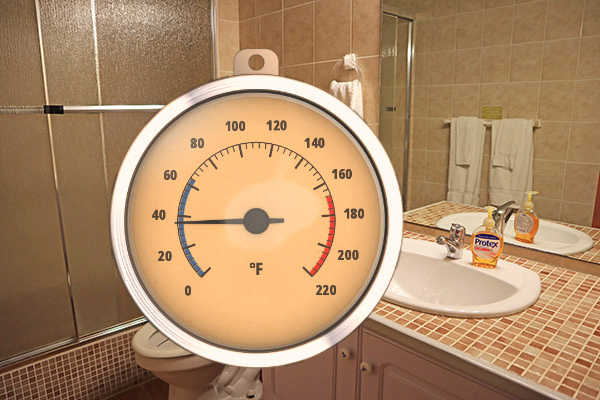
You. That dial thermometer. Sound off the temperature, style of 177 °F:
36 °F
